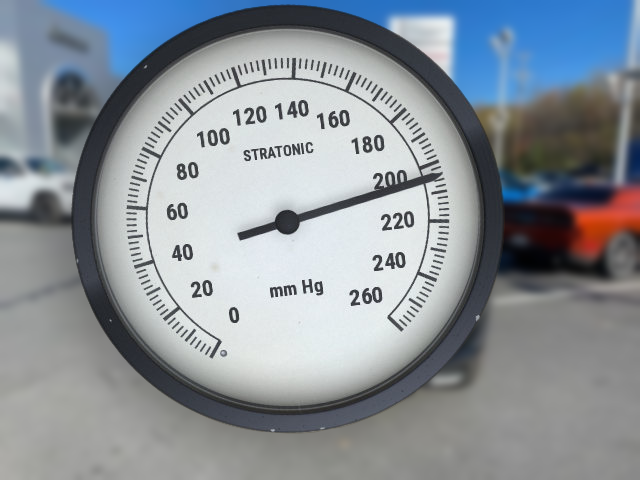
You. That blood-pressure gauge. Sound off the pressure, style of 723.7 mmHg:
204 mmHg
